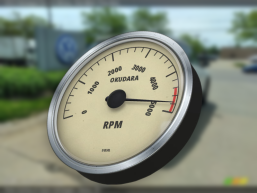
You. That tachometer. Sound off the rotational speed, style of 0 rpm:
4800 rpm
